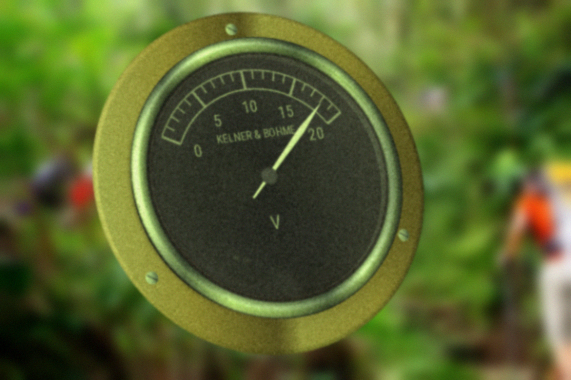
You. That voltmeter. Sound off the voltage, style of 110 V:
18 V
